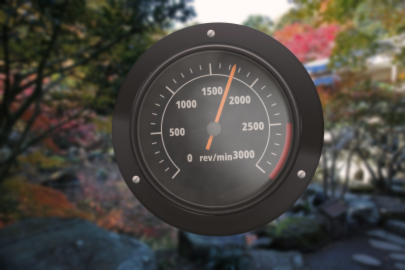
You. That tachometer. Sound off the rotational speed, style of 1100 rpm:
1750 rpm
